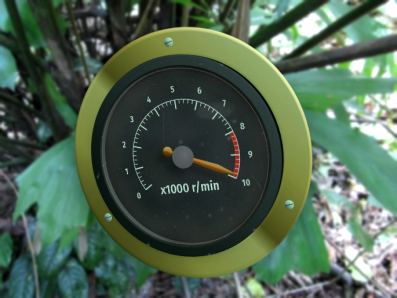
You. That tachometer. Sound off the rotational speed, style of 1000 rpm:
9800 rpm
